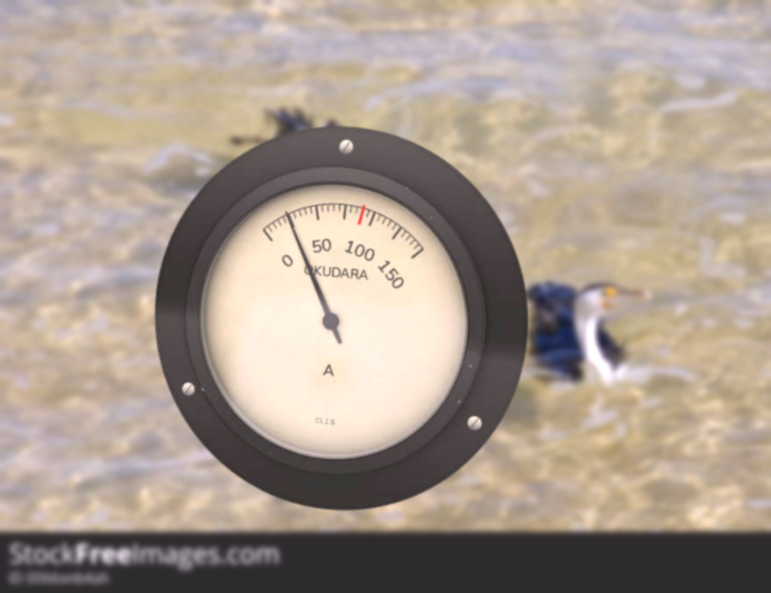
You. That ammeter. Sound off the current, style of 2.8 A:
25 A
